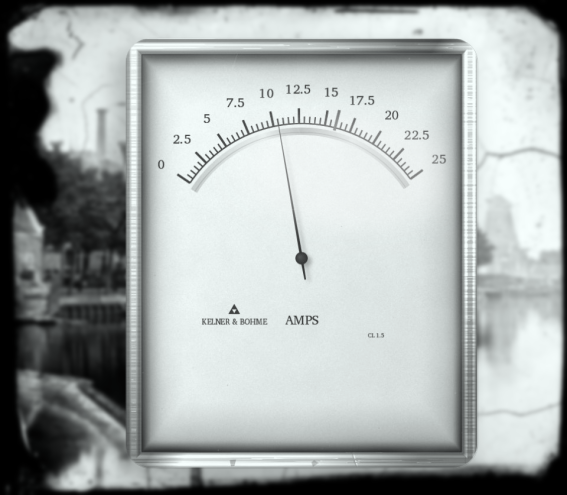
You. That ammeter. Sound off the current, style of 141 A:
10.5 A
